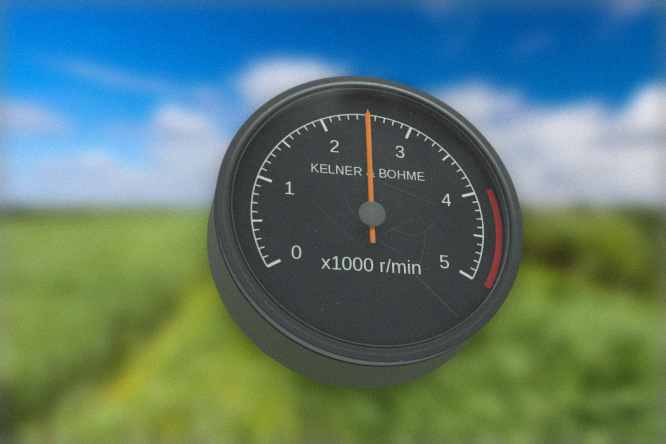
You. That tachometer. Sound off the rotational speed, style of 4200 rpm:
2500 rpm
